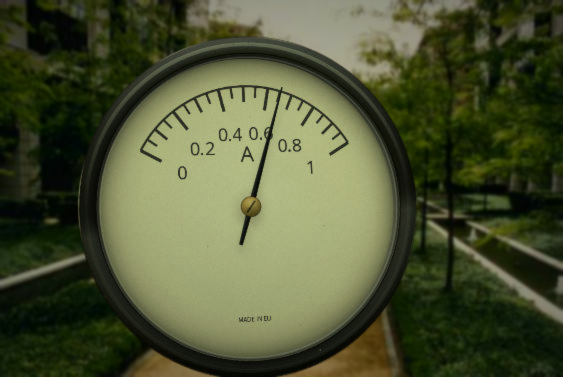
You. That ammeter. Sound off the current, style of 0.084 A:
0.65 A
